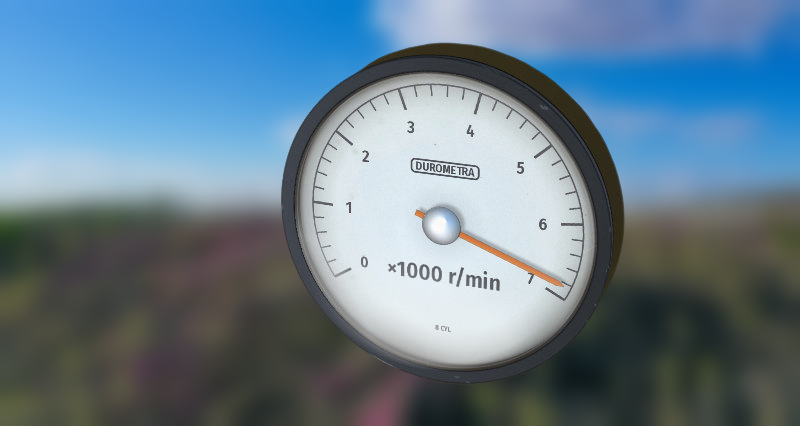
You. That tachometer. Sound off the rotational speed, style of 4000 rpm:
6800 rpm
